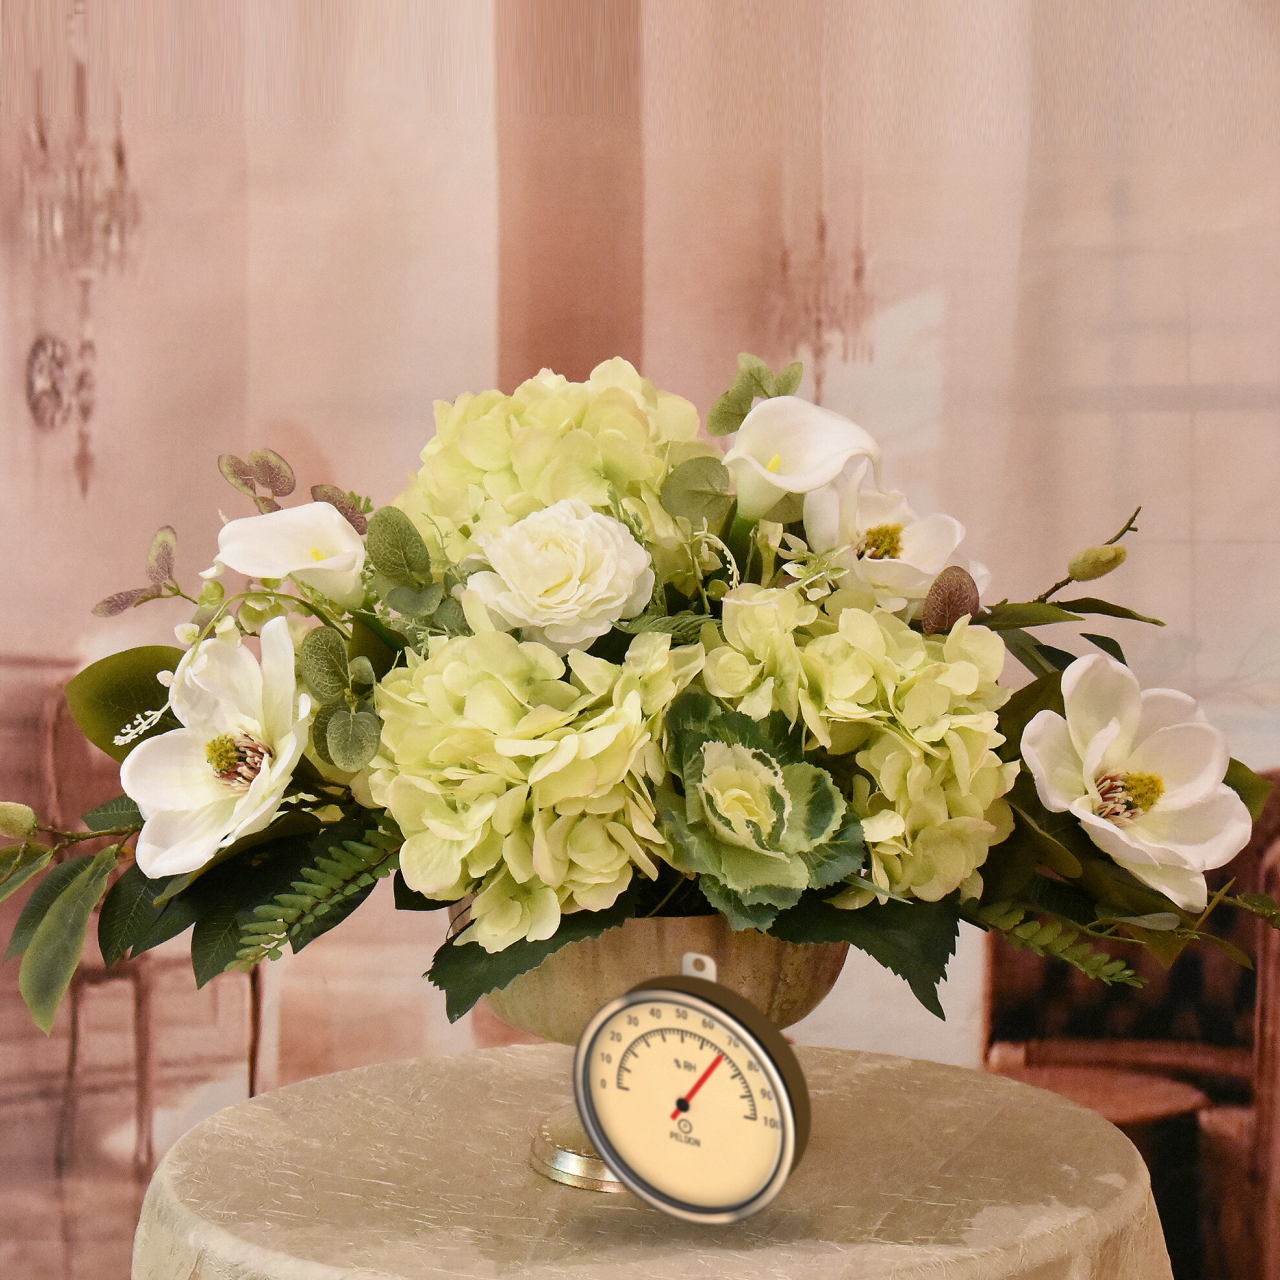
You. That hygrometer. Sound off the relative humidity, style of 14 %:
70 %
